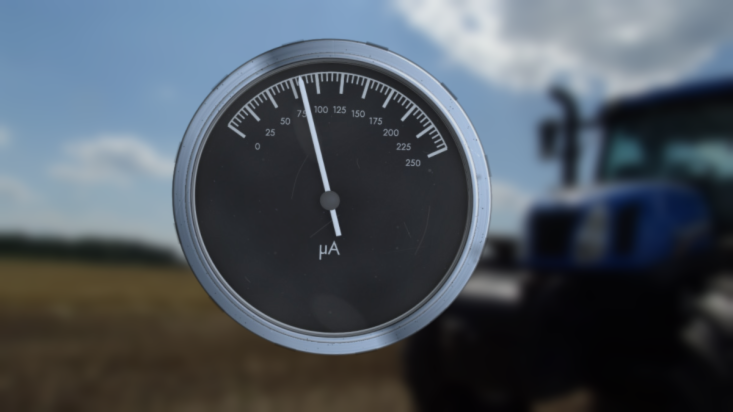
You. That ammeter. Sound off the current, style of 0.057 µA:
85 µA
